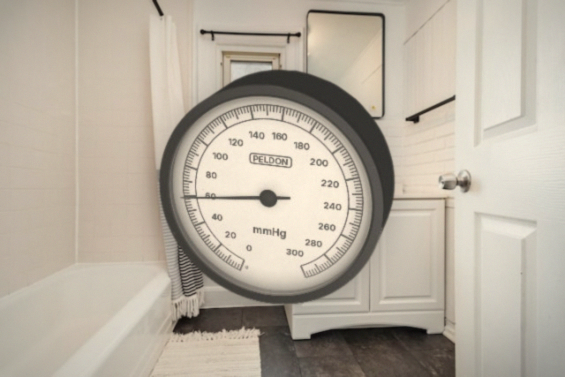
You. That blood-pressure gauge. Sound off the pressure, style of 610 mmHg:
60 mmHg
